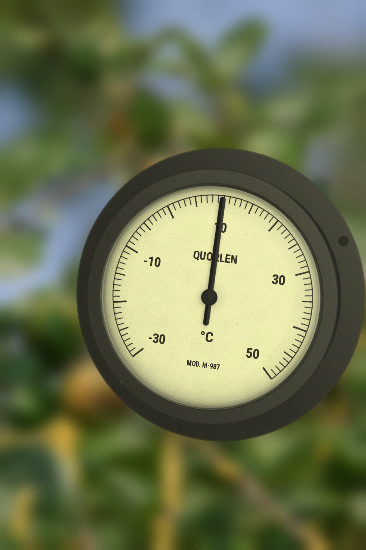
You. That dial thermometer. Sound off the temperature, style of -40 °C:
10 °C
